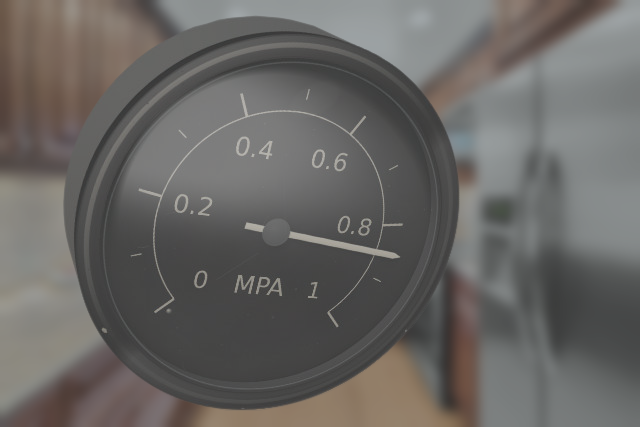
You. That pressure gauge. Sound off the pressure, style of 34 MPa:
0.85 MPa
